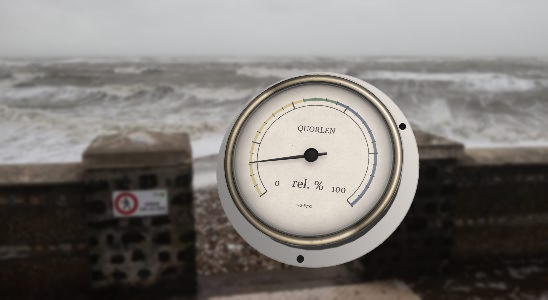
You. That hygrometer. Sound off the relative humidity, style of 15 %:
12 %
